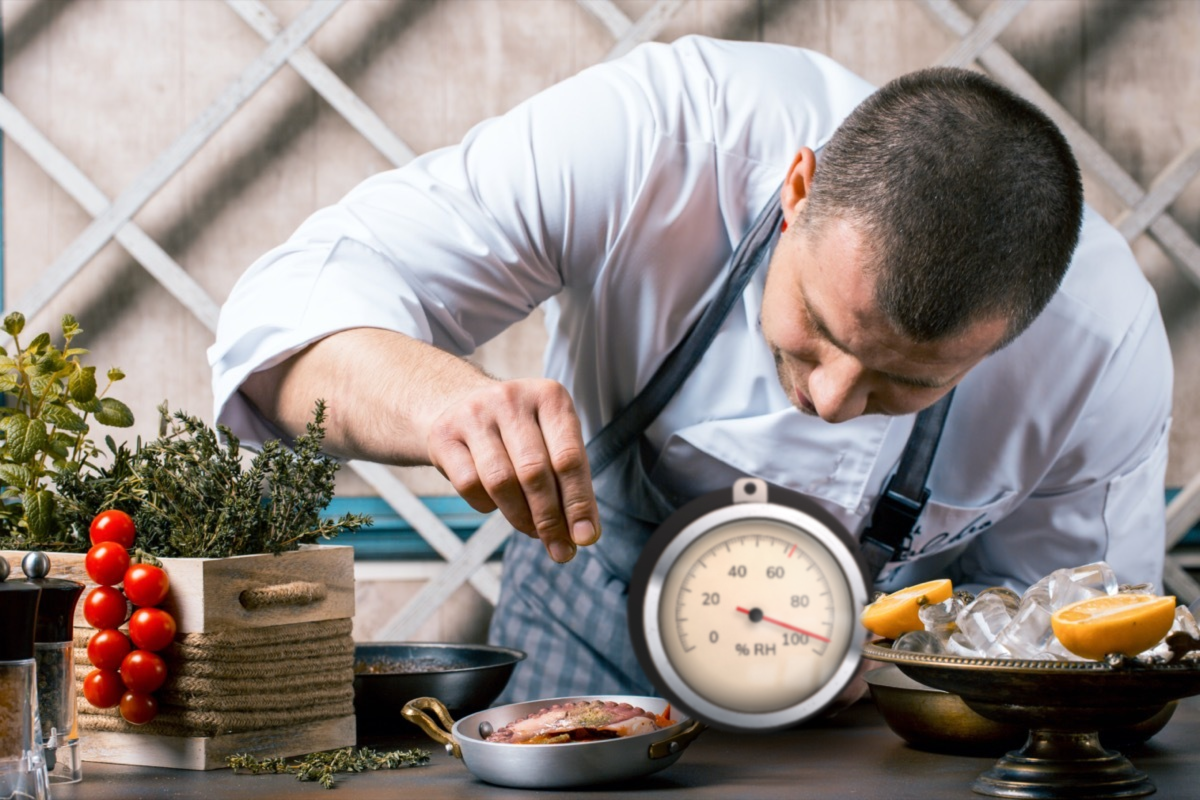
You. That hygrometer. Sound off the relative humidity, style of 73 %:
95 %
